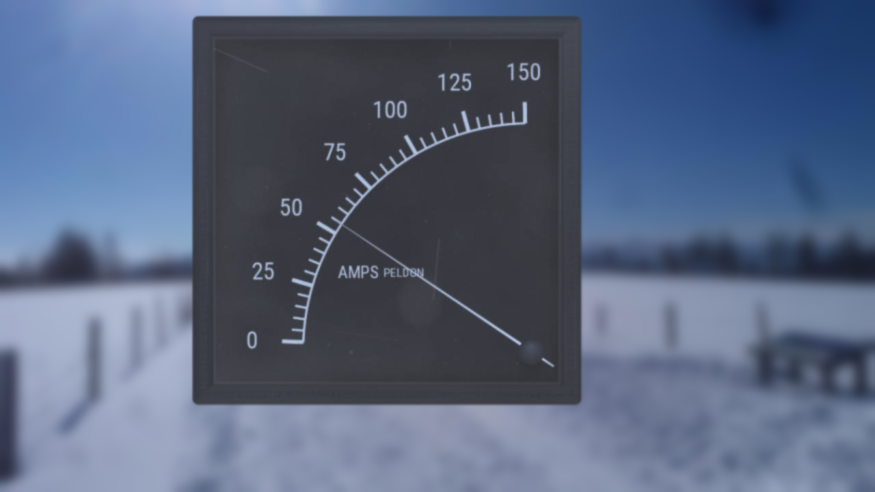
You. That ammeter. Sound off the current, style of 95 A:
55 A
